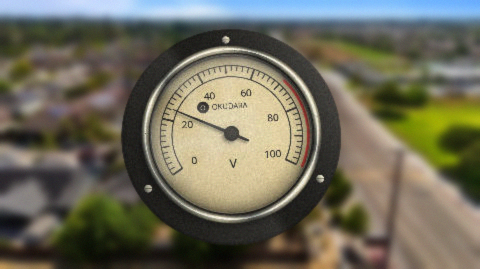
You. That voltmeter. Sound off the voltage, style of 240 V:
24 V
